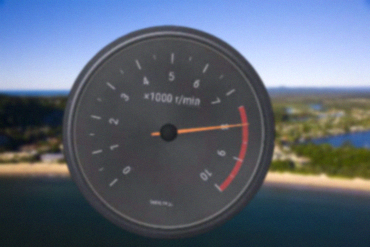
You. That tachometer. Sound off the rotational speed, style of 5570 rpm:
8000 rpm
